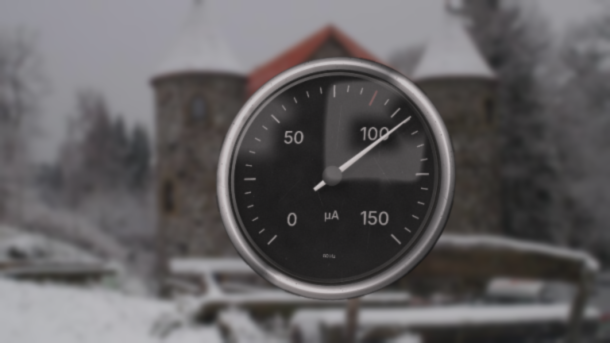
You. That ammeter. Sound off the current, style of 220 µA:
105 µA
